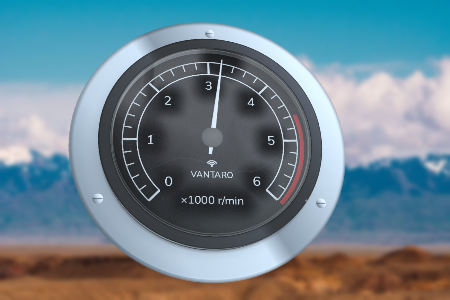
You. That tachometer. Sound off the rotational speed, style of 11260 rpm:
3200 rpm
